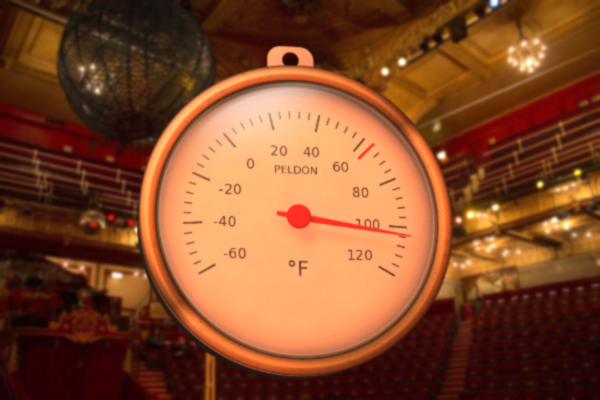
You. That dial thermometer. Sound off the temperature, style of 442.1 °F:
104 °F
